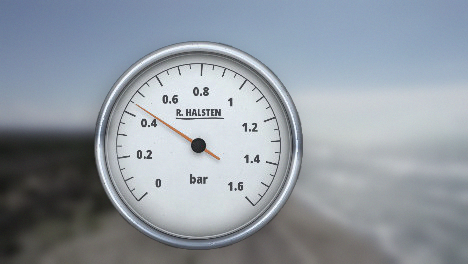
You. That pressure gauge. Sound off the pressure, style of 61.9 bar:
0.45 bar
